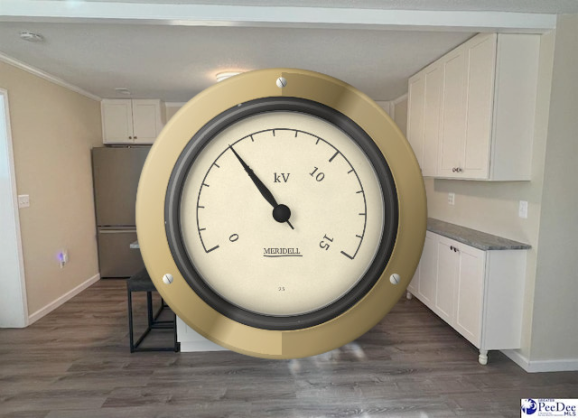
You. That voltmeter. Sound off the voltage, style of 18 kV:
5 kV
